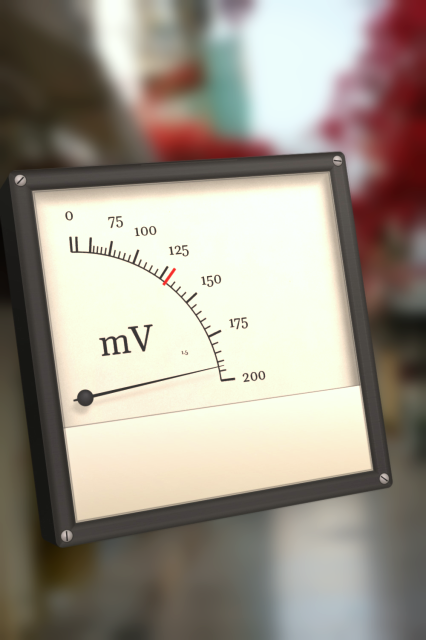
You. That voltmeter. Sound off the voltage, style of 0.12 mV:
192.5 mV
